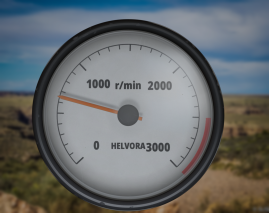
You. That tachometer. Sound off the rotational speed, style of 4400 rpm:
650 rpm
